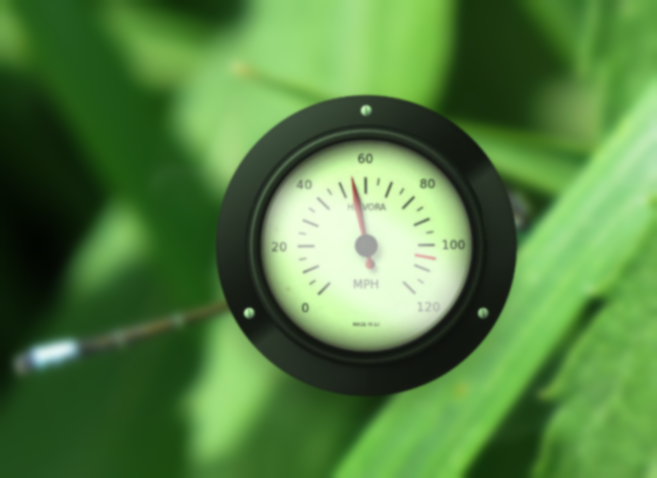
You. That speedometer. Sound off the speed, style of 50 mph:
55 mph
